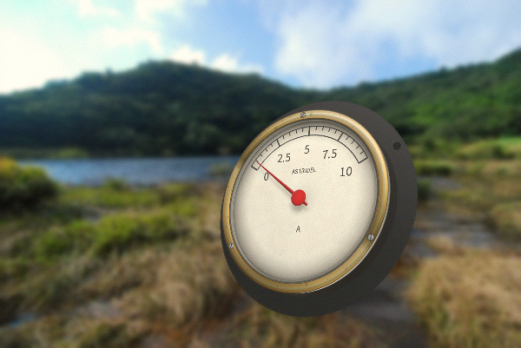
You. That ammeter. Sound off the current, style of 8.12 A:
0.5 A
